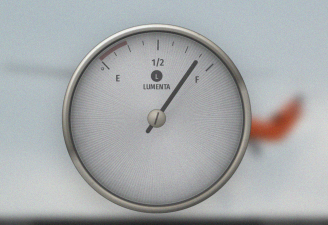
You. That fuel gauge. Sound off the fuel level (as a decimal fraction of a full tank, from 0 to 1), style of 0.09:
0.875
